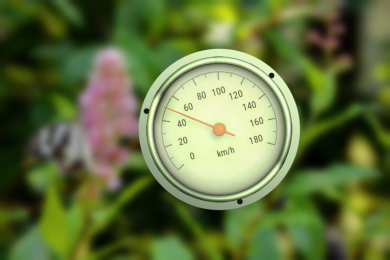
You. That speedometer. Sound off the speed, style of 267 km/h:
50 km/h
